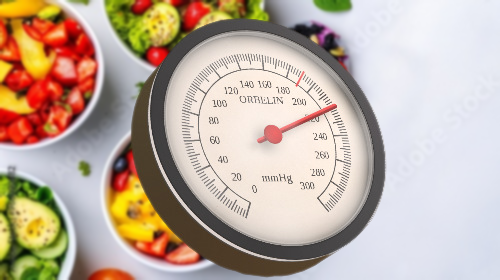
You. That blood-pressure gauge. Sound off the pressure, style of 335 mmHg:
220 mmHg
